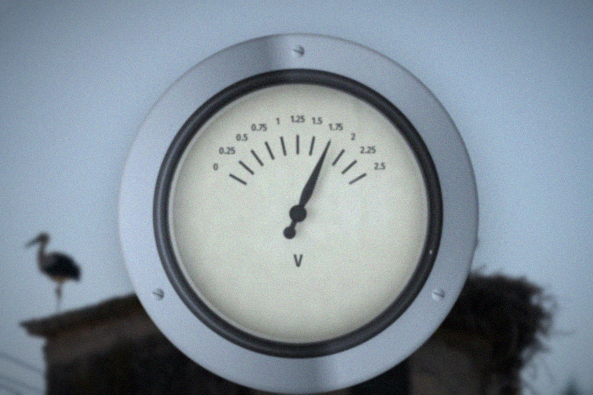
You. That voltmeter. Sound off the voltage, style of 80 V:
1.75 V
